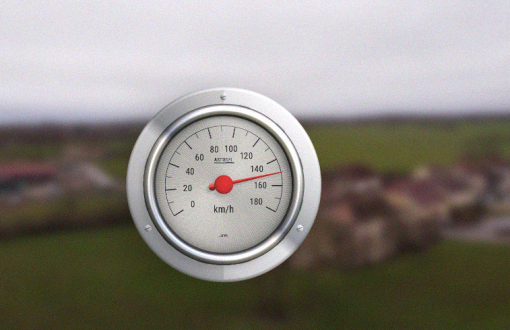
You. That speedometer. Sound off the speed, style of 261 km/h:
150 km/h
